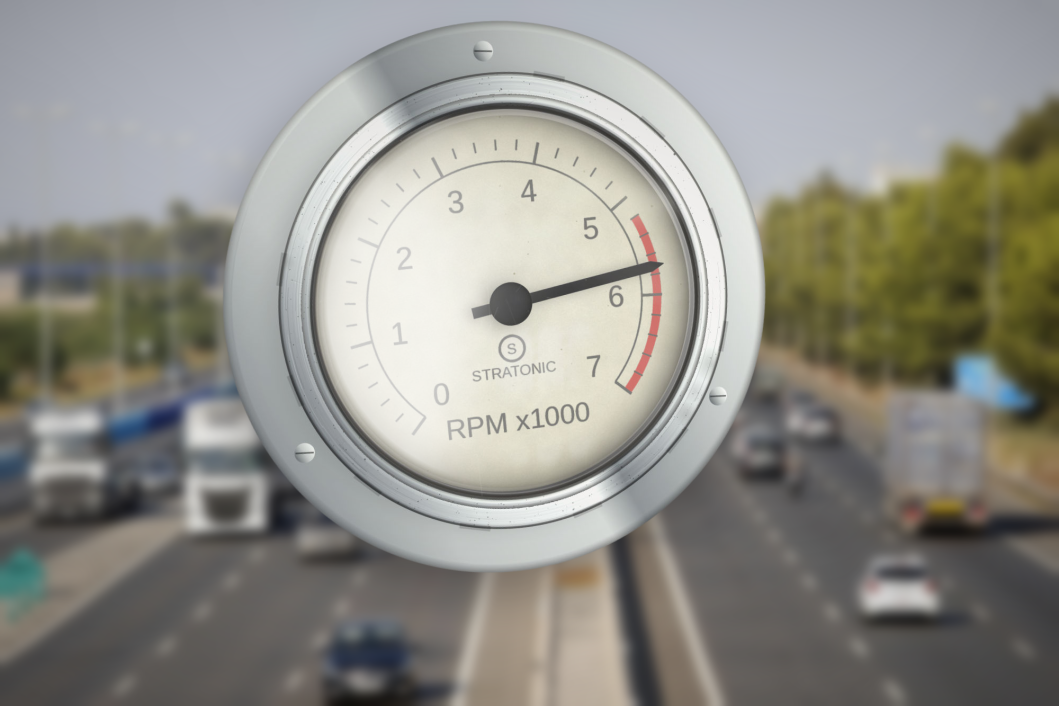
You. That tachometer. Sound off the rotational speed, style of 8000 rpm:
5700 rpm
